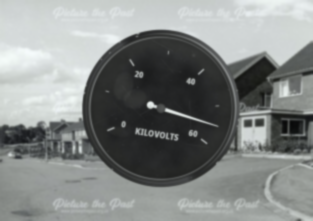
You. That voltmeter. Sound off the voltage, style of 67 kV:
55 kV
